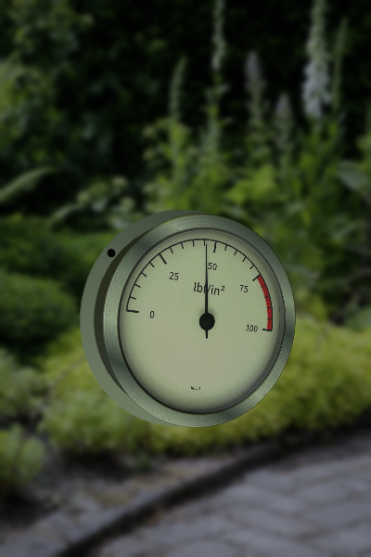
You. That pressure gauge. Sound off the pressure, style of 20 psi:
45 psi
